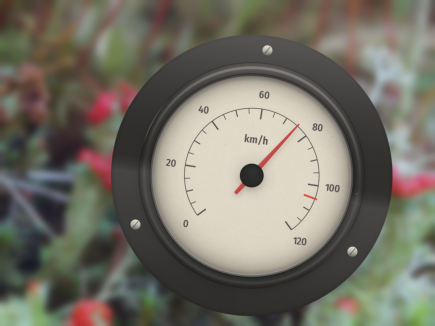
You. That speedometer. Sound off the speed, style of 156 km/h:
75 km/h
